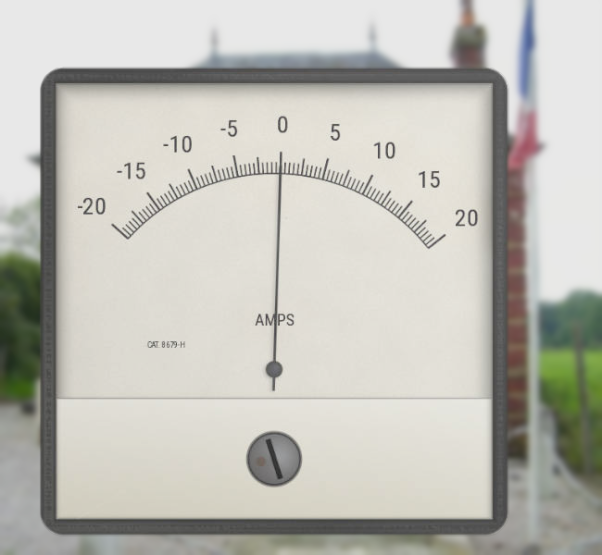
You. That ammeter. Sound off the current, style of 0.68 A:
0 A
